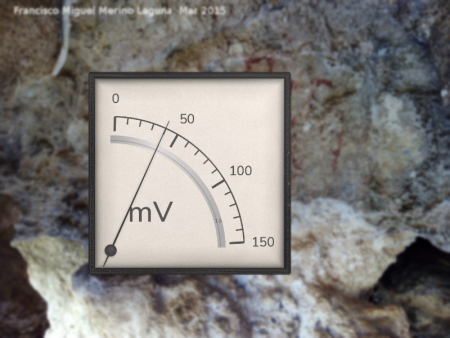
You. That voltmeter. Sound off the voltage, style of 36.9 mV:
40 mV
